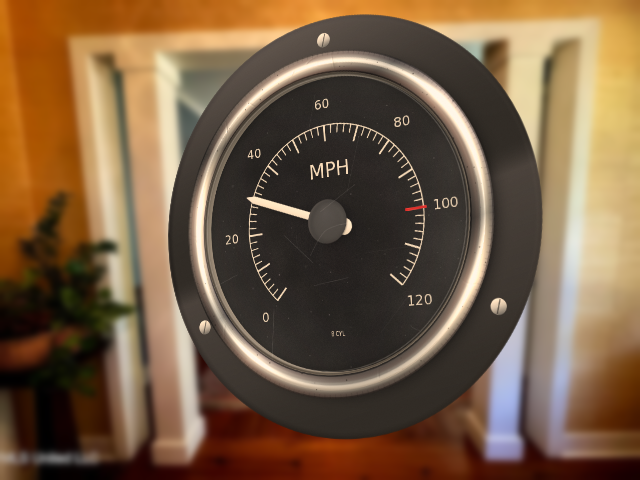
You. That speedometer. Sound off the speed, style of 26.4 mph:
30 mph
